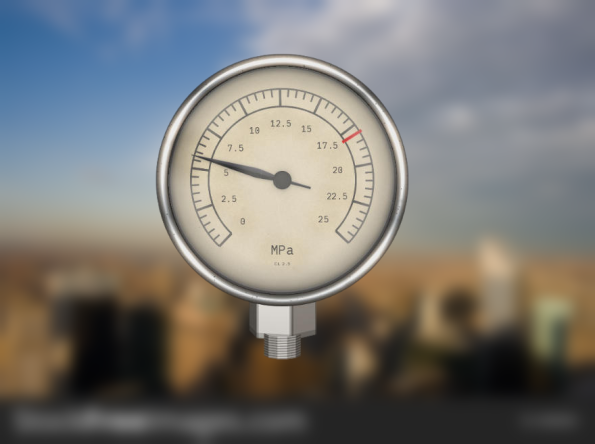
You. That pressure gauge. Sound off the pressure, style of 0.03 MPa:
5.75 MPa
